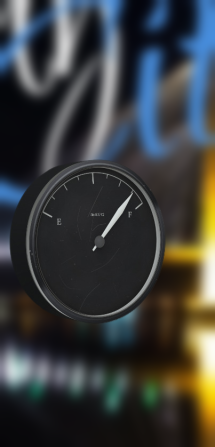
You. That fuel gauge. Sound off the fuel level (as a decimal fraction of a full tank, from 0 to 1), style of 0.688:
0.875
